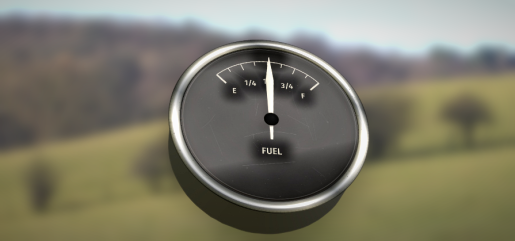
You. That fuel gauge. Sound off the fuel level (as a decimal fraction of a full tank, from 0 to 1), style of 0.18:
0.5
